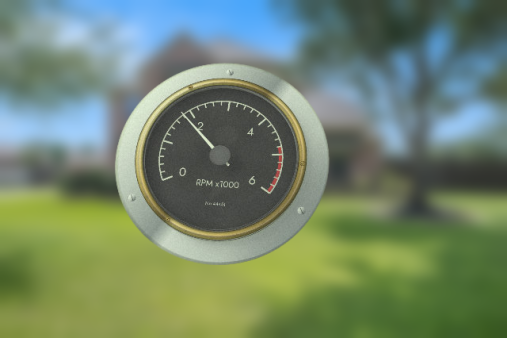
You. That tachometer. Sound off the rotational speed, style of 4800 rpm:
1800 rpm
